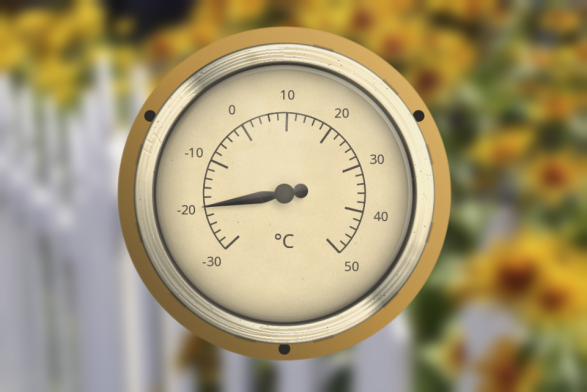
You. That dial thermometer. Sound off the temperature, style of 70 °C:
-20 °C
